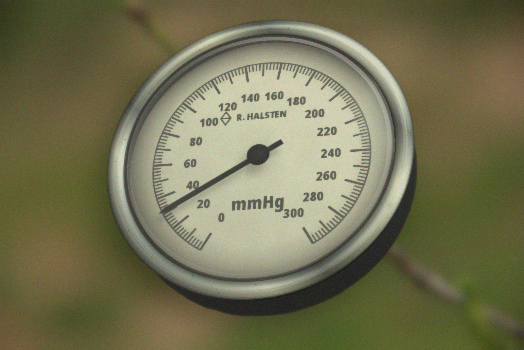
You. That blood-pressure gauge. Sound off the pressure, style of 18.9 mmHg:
30 mmHg
